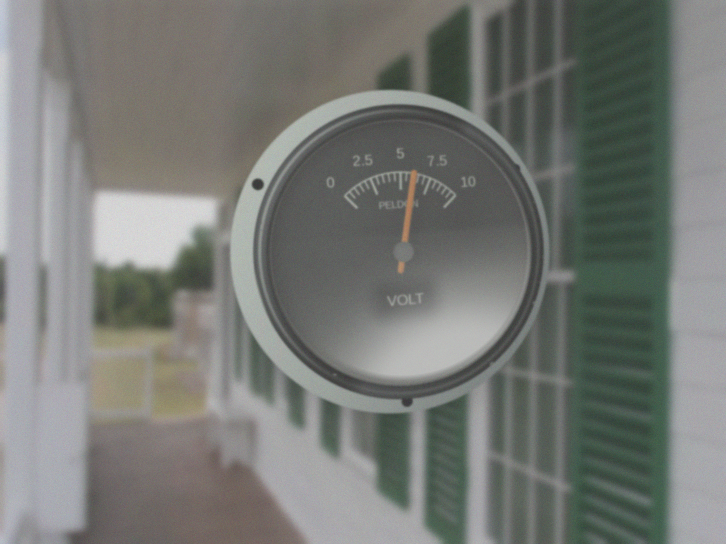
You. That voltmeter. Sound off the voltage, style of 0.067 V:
6 V
